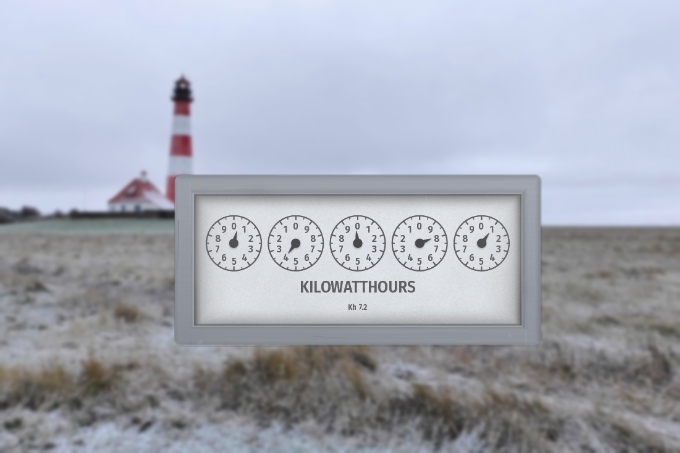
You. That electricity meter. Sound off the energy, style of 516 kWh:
3981 kWh
